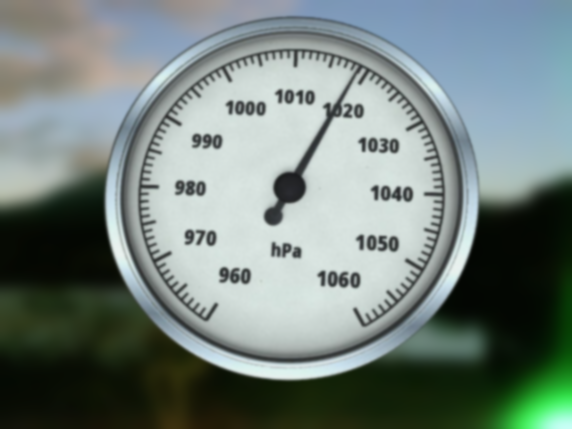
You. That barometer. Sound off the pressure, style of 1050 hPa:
1019 hPa
